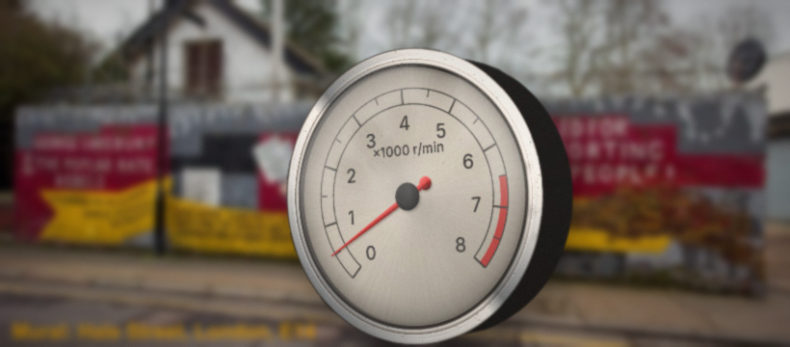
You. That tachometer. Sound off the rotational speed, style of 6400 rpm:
500 rpm
